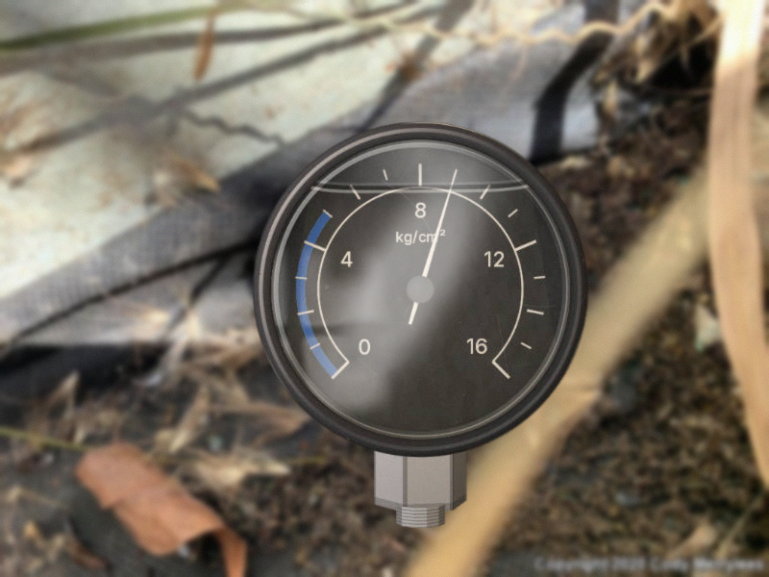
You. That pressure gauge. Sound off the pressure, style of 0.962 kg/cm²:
9 kg/cm²
